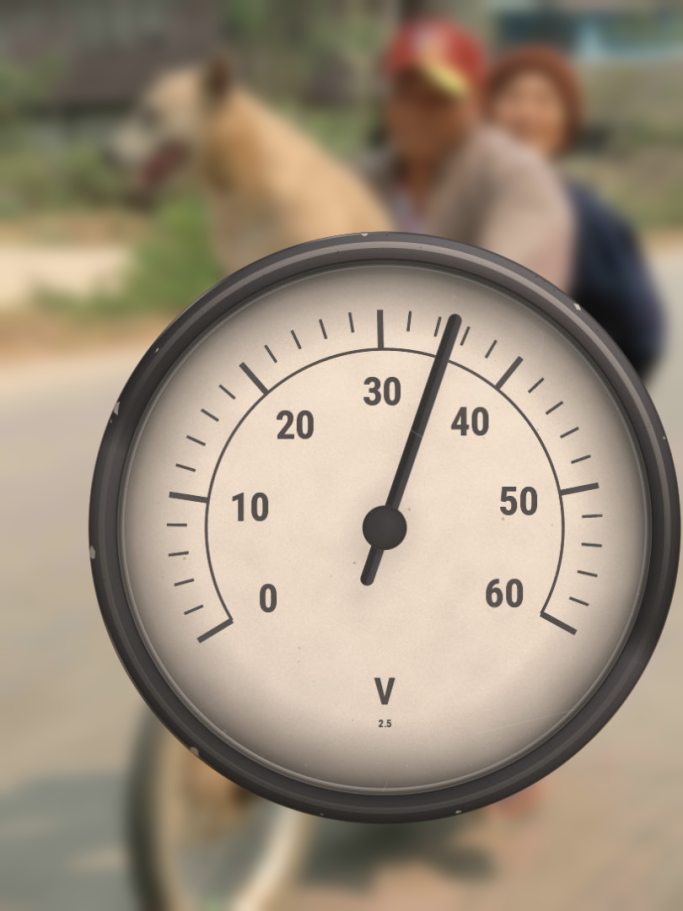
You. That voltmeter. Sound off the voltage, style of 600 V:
35 V
